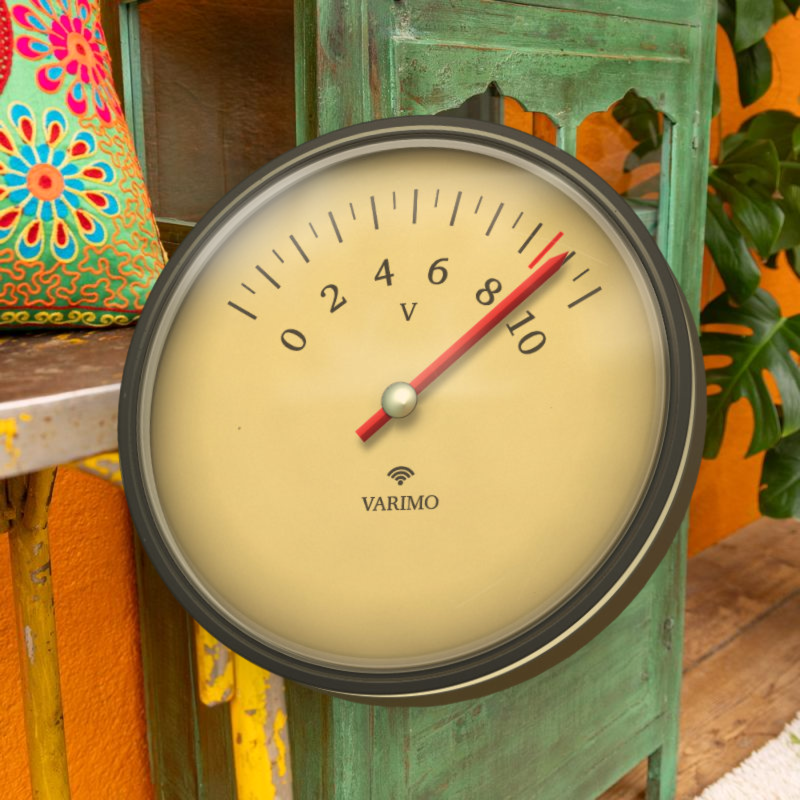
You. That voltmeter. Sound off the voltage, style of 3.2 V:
9 V
